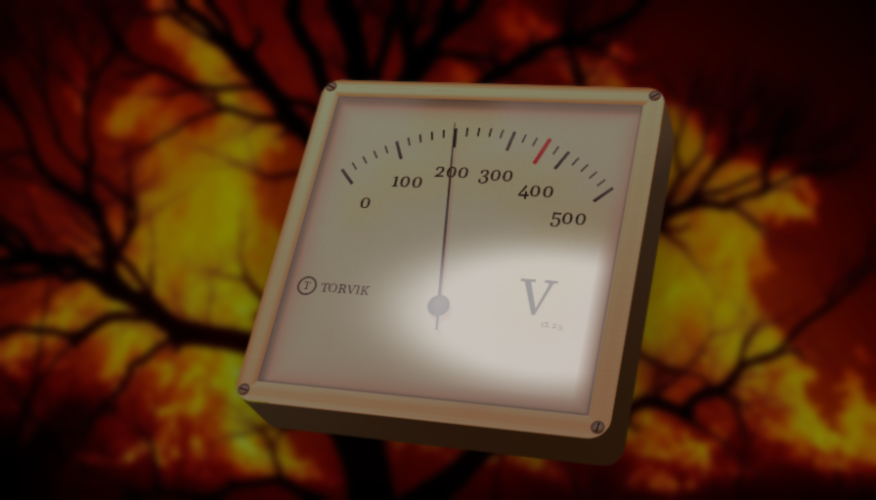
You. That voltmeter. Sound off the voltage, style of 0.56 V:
200 V
